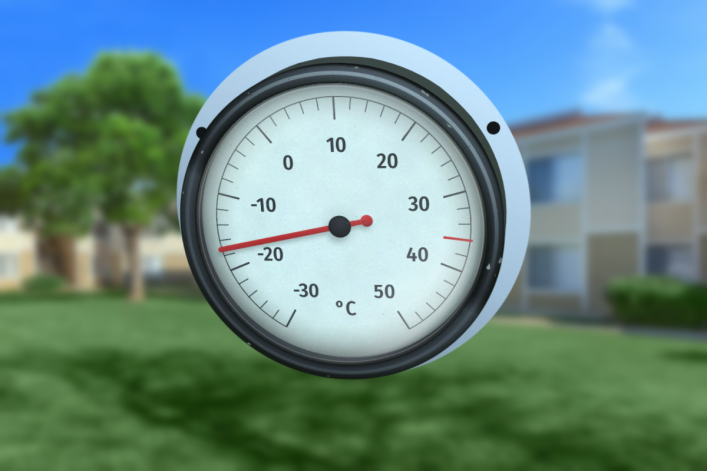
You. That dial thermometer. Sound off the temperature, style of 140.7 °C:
-17 °C
